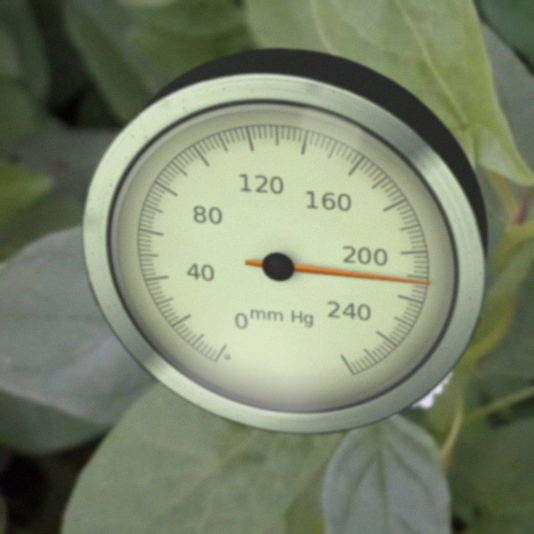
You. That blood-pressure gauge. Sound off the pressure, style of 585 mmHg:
210 mmHg
